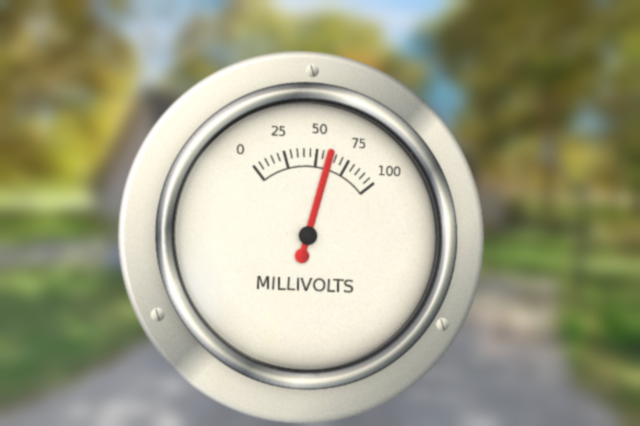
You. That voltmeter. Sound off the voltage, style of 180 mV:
60 mV
